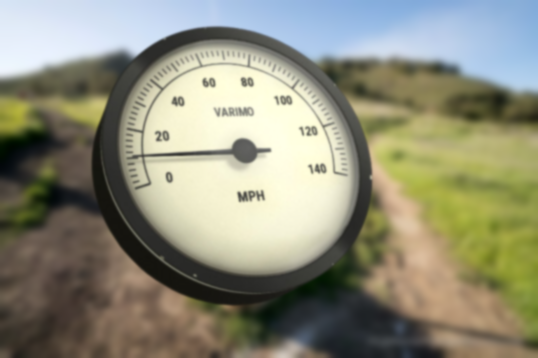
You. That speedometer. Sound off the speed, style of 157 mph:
10 mph
